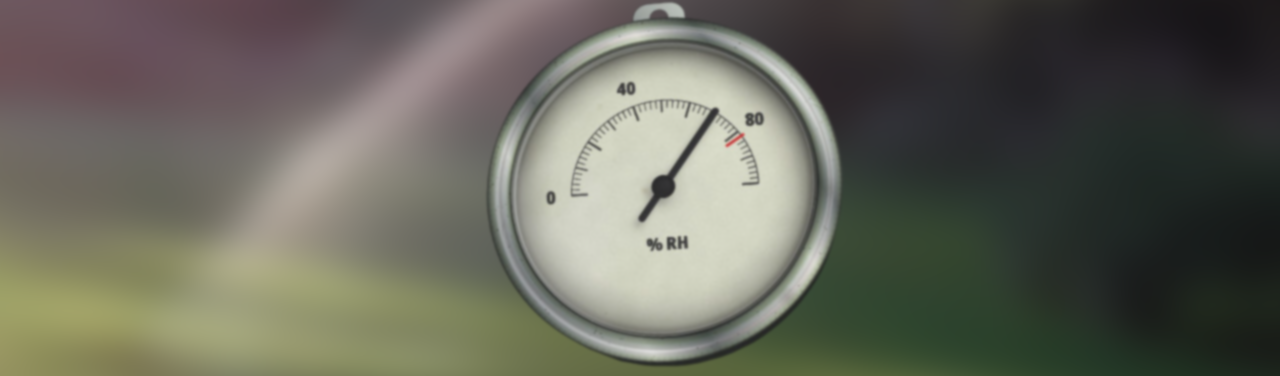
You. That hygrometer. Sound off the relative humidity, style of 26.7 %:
70 %
